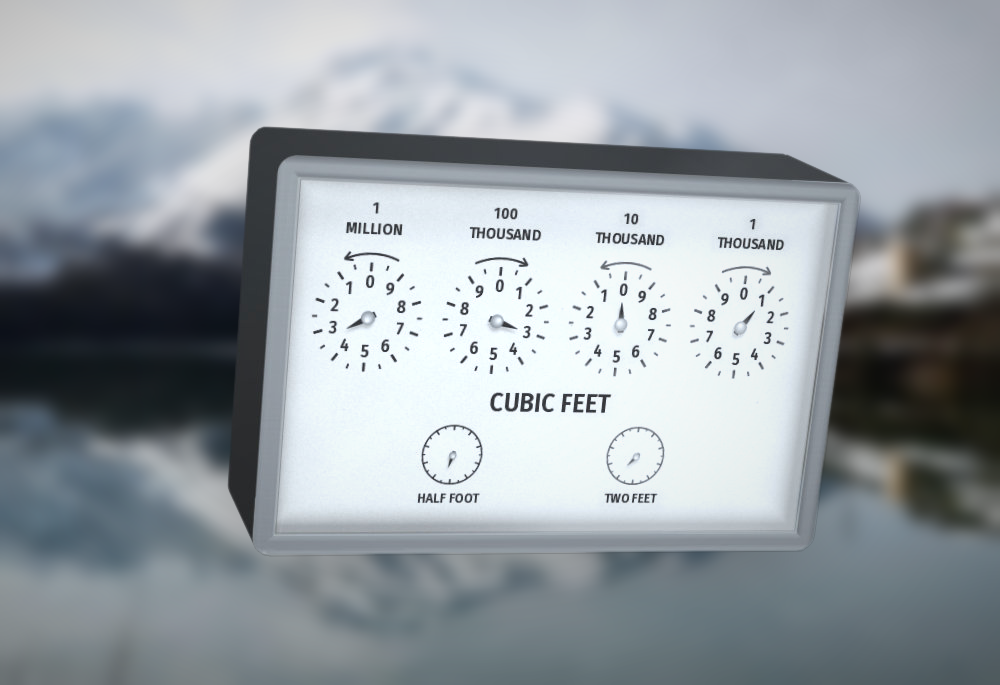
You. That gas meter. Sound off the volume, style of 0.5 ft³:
330100 ft³
